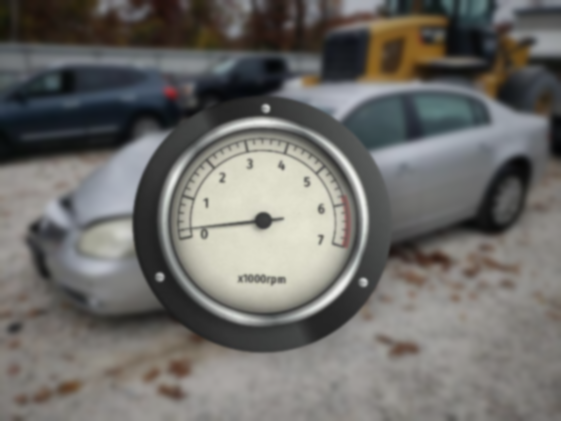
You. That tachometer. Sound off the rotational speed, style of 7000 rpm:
200 rpm
